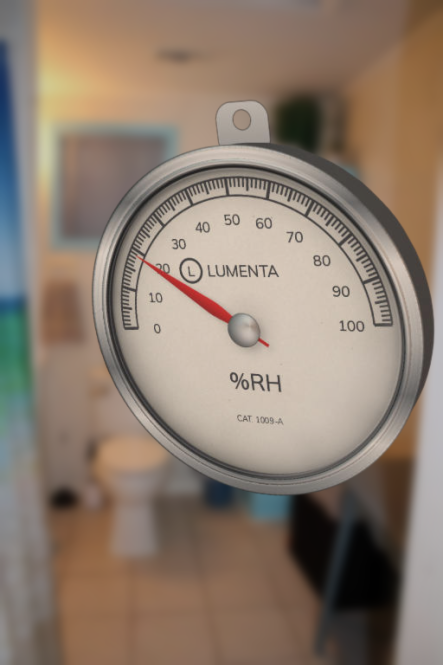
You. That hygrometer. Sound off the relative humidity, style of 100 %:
20 %
